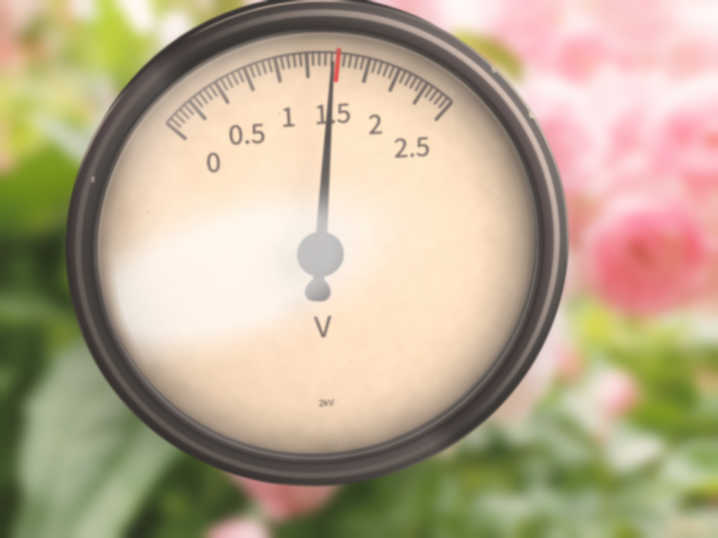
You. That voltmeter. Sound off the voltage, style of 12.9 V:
1.45 V
